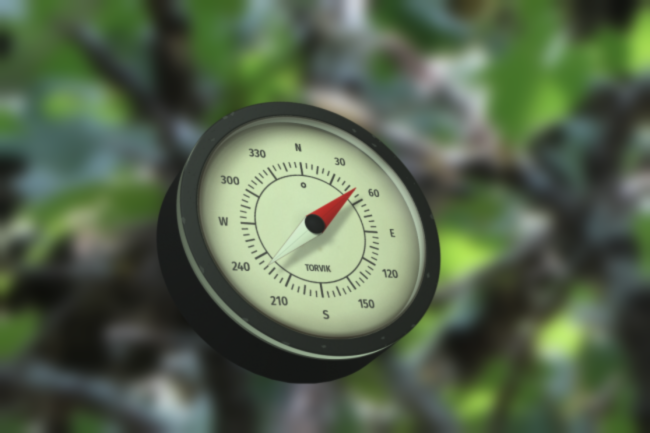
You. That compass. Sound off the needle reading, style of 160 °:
50 °
